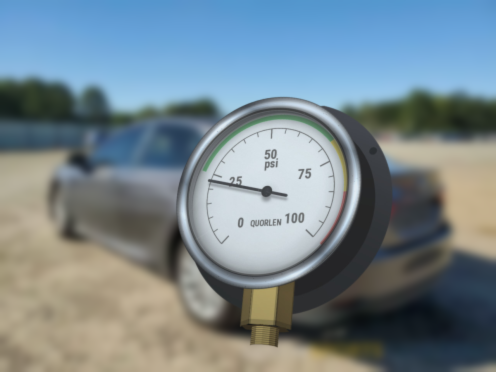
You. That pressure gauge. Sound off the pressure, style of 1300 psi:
22.5 psi
